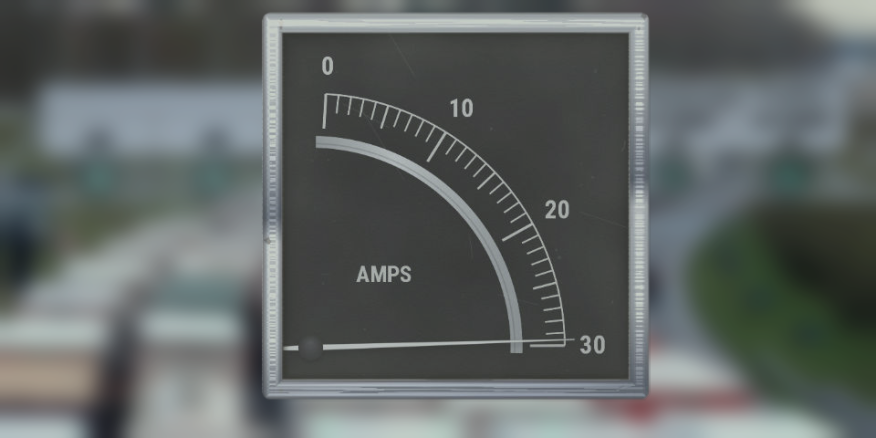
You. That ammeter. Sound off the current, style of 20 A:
29.5 A
